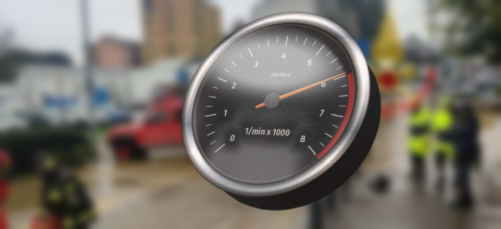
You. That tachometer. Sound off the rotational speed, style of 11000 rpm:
6000 rpm
